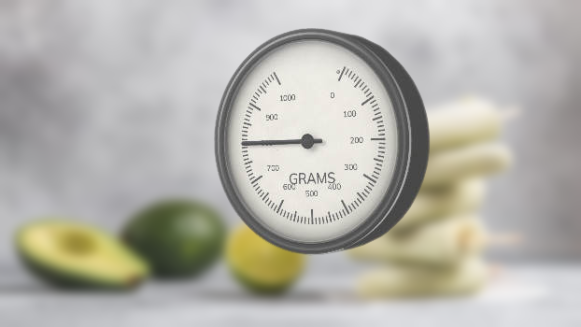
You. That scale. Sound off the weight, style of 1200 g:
800 g
